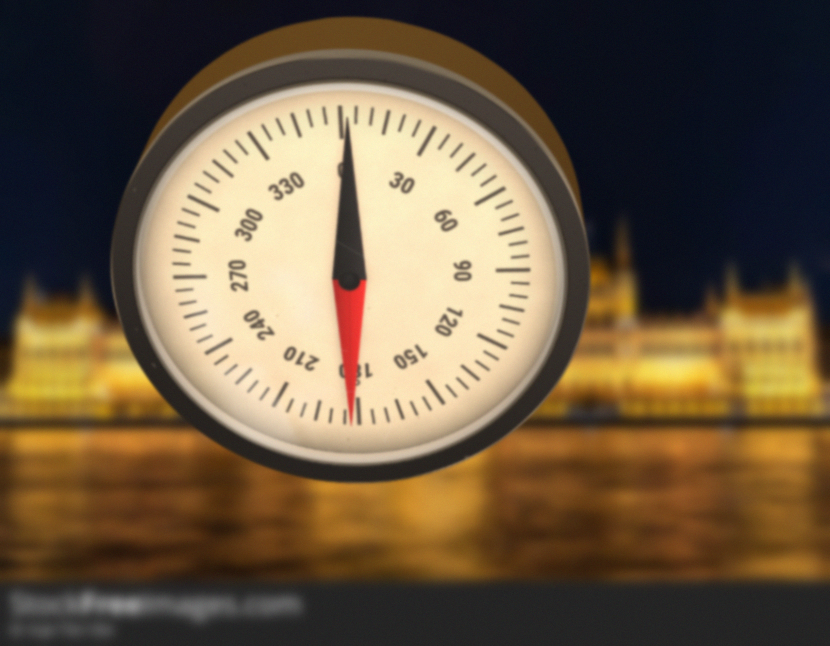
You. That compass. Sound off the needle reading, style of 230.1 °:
182.5 °
